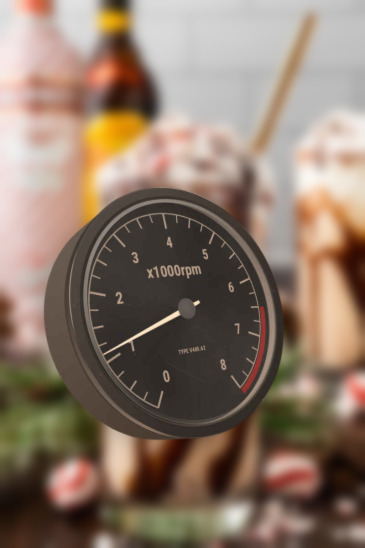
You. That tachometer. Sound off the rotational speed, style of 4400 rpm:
1125 rpm
